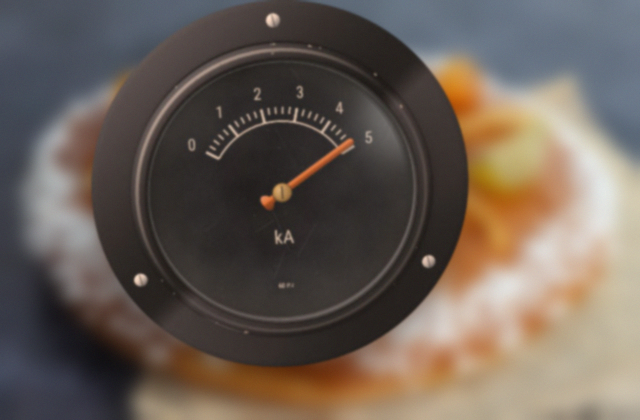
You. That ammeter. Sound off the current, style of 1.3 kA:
4.8 kA
